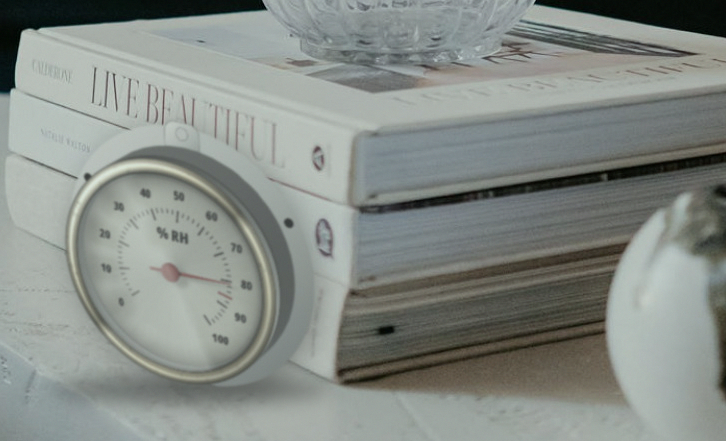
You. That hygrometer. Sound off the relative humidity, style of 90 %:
80 %
